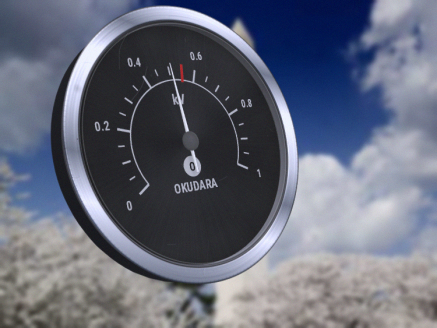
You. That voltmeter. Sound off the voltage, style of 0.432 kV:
0.5 kV
